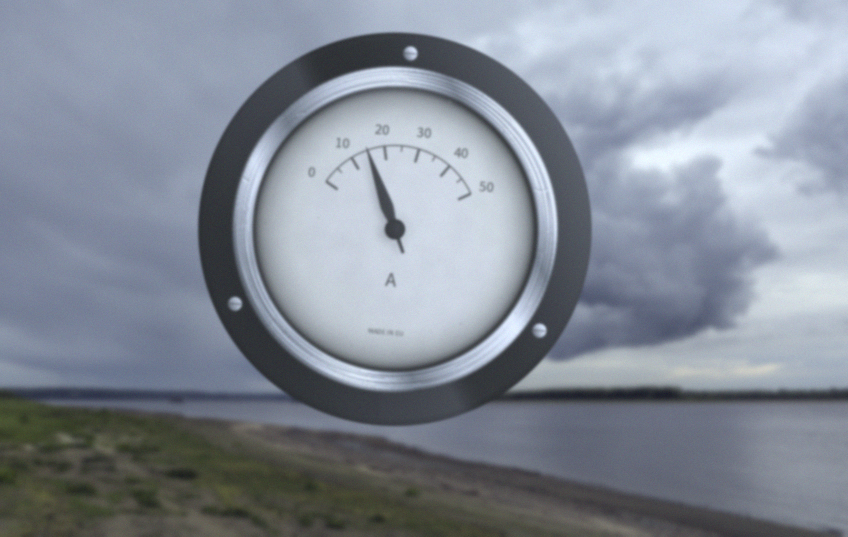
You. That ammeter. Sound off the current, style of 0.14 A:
15 A
